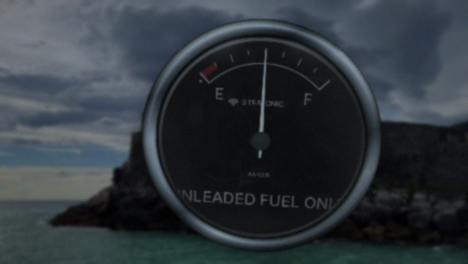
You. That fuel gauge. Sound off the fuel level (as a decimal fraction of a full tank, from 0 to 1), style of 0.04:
0.5
